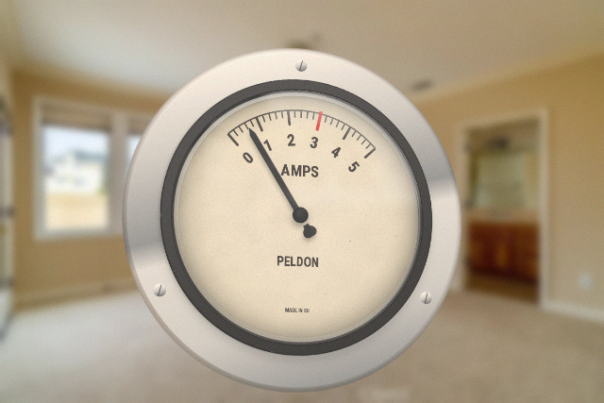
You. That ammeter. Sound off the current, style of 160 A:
0.6 A
